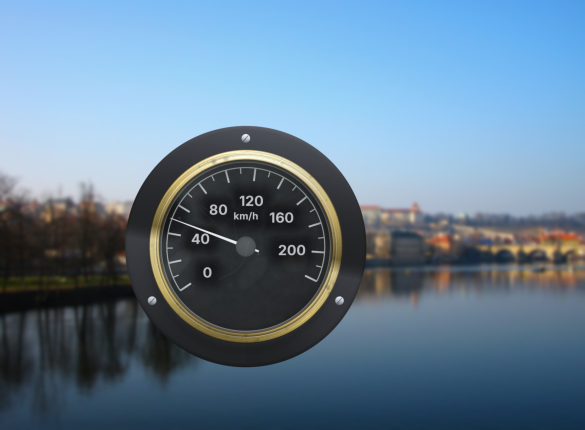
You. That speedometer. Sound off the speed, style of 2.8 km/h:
50 km/h
